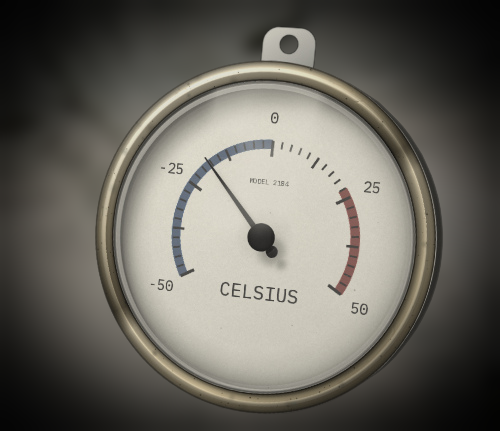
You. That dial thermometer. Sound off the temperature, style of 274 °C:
-17.5 °C
